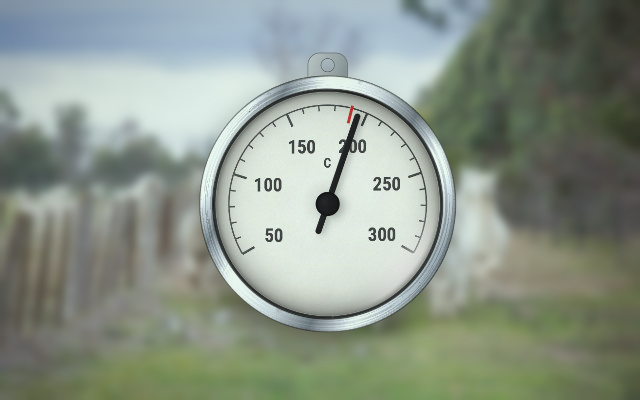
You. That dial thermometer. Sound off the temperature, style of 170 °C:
195 °C
